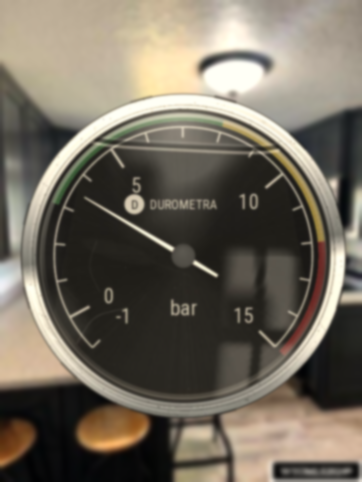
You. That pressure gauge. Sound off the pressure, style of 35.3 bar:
3.5 bar
